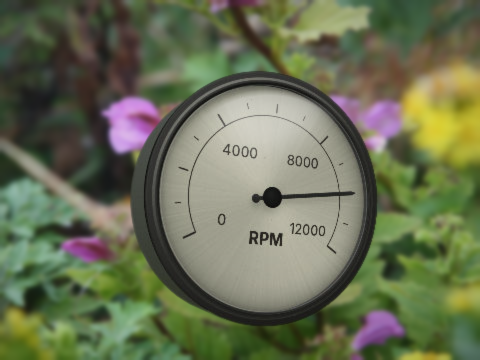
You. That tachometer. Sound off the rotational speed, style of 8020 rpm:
10000 rpm
